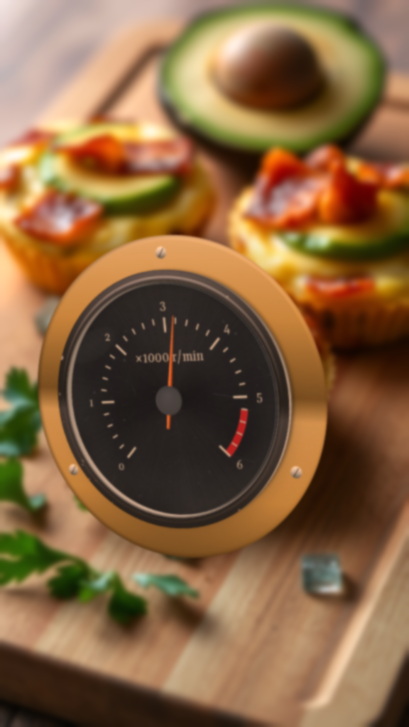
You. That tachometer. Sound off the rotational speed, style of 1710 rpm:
3200 rpm
